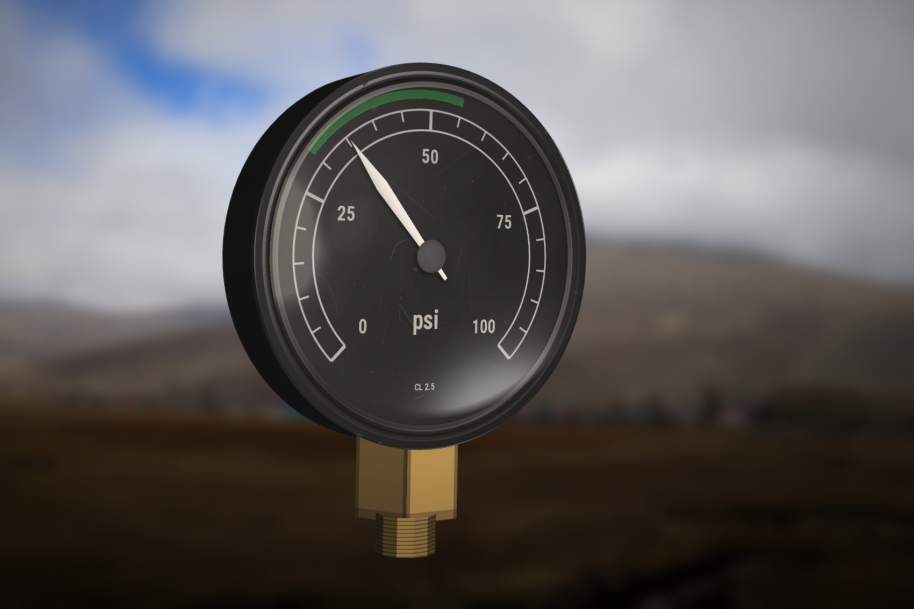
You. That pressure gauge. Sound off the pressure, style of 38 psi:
35 psi
